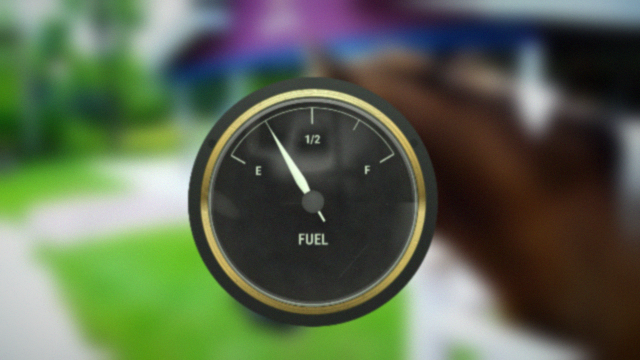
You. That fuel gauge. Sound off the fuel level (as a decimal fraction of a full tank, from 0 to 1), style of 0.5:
0.25
